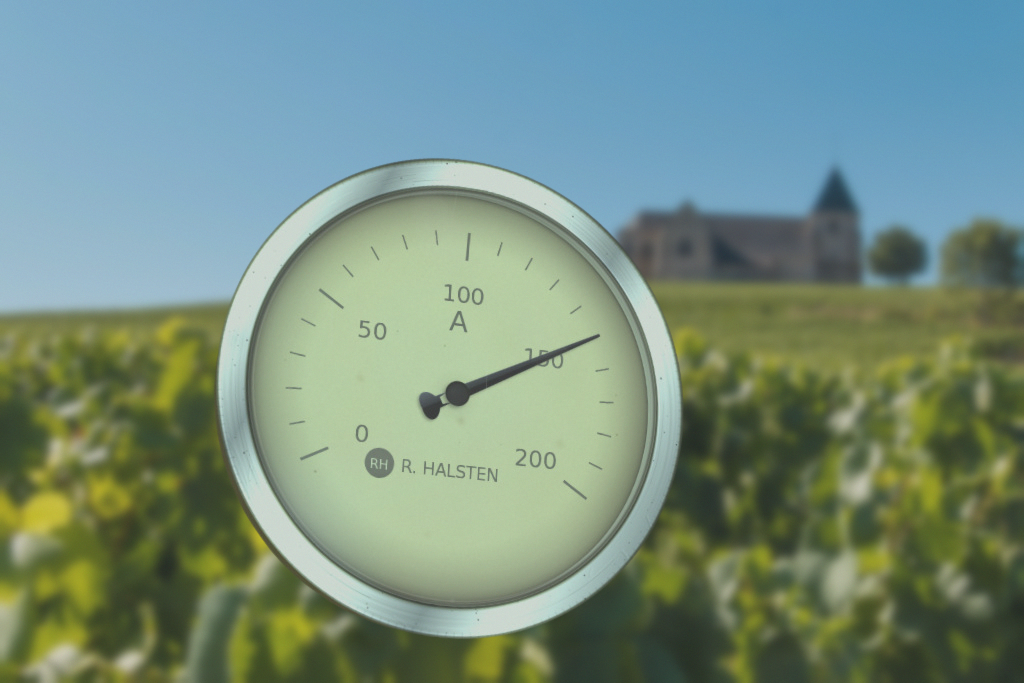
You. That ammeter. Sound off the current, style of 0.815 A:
150 A
